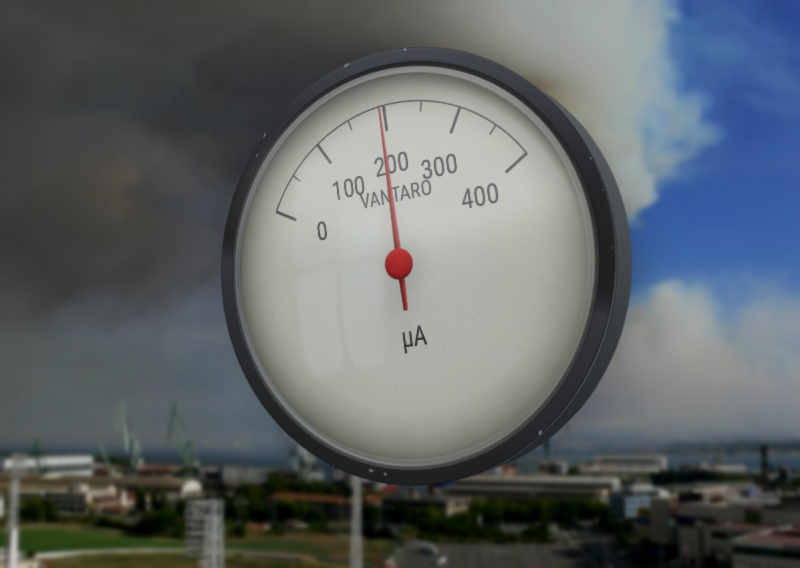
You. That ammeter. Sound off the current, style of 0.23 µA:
200 µA
